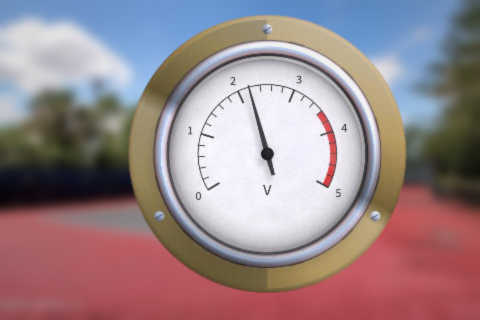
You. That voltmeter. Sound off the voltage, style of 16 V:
2.2 V
